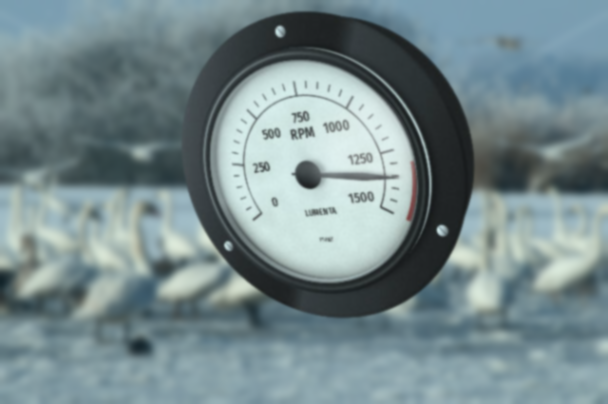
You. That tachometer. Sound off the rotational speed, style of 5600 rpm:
1350 rpm
